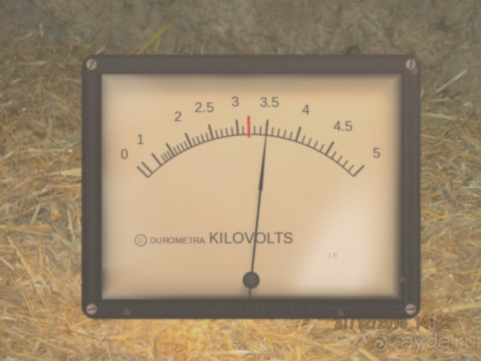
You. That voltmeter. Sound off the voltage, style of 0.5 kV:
3.5 kV
